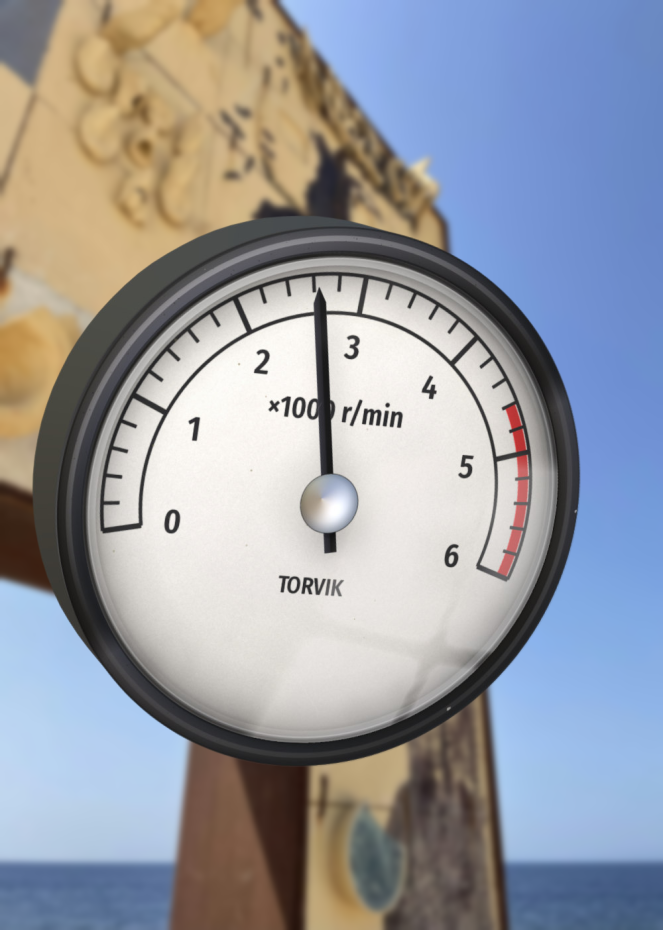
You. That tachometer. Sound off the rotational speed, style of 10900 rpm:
2600 rpm
